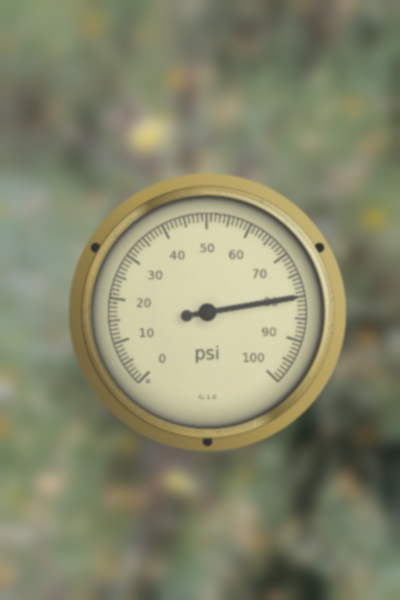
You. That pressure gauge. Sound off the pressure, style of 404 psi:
80 psi
